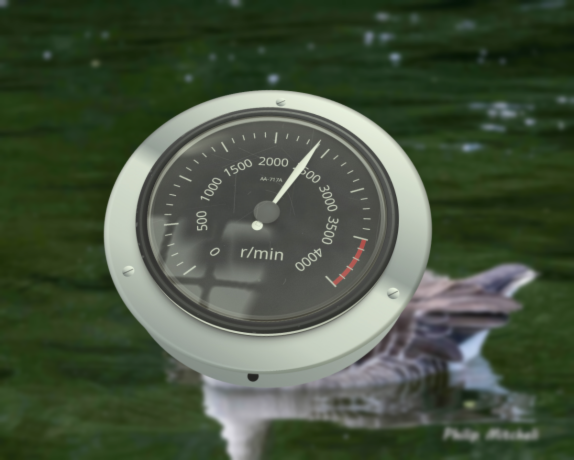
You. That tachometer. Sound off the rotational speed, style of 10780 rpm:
2400 rpm
